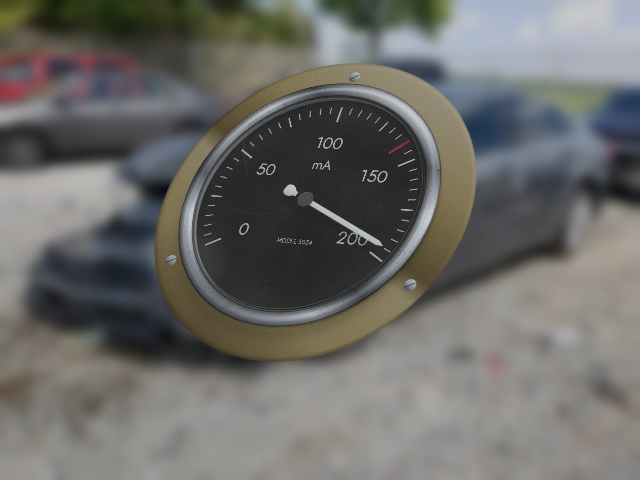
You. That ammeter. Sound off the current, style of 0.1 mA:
195 mA
